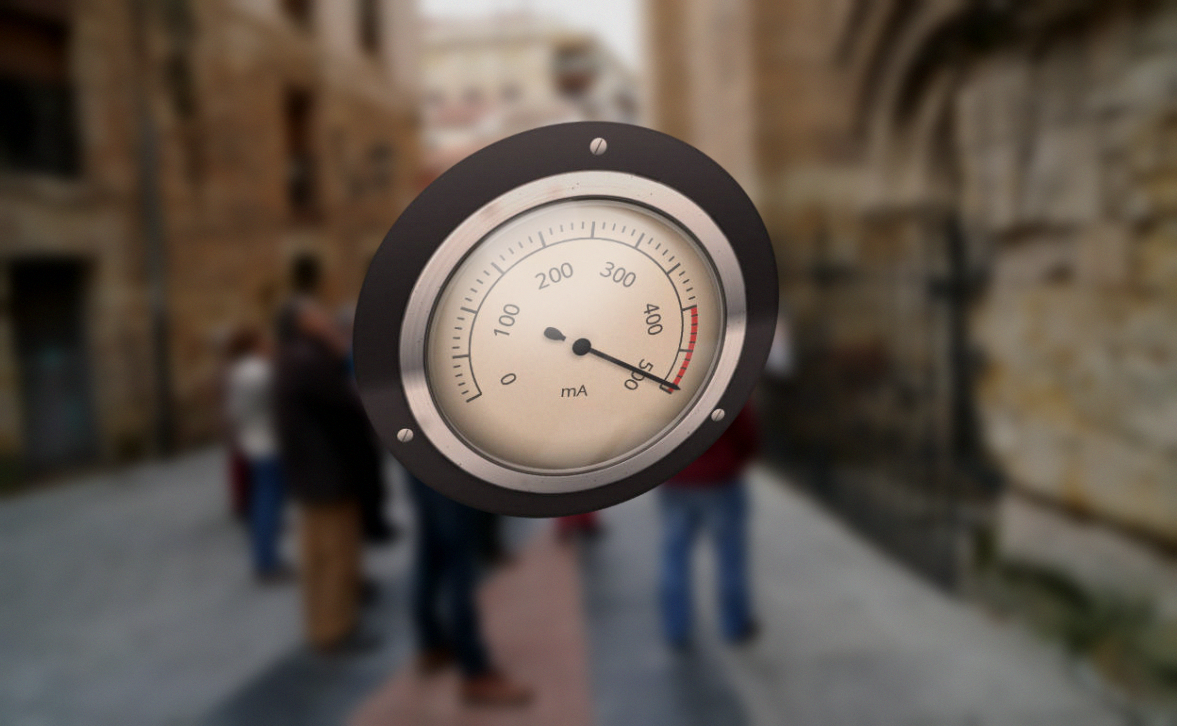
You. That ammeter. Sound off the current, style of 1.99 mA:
490 mA
